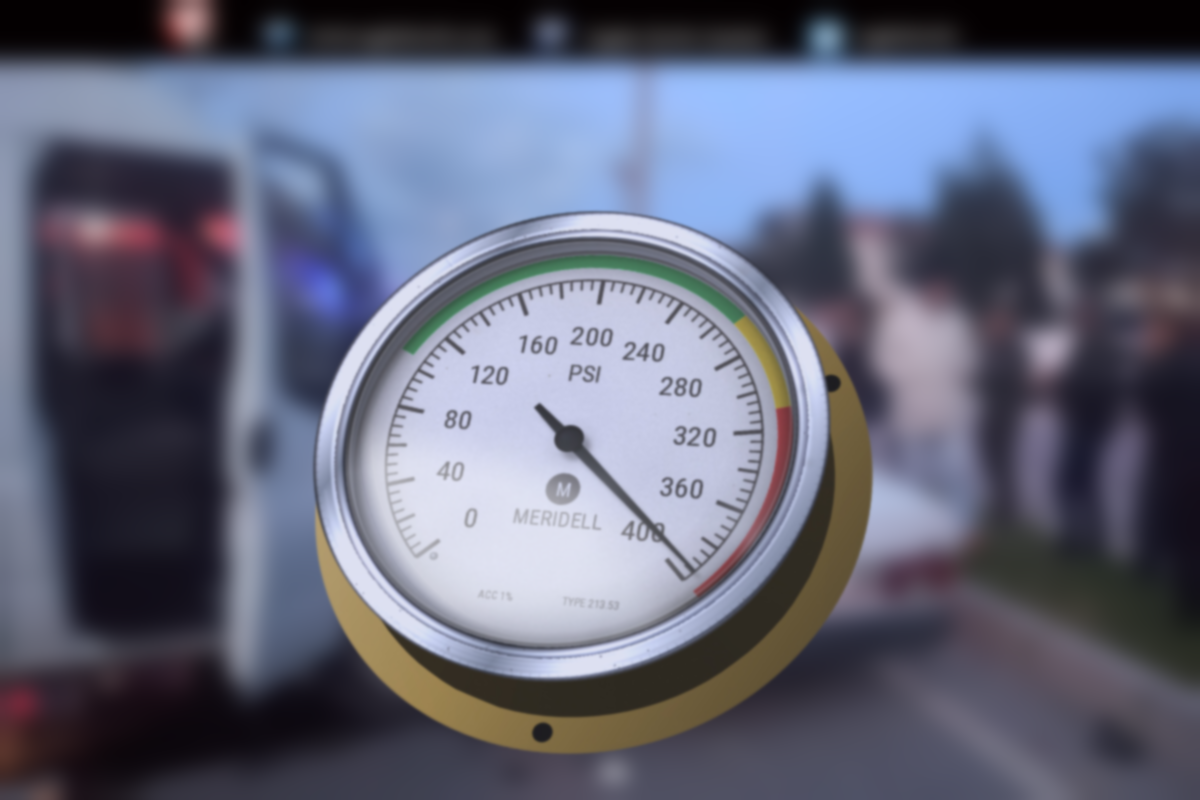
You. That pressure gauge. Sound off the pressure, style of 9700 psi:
395 psi
